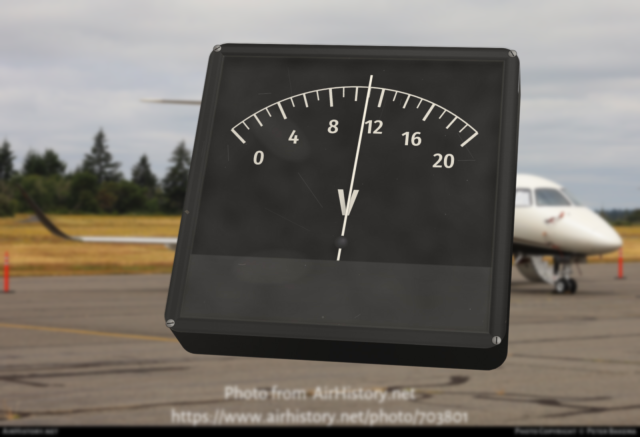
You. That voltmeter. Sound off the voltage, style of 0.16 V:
11 V
